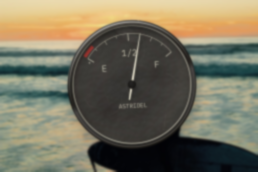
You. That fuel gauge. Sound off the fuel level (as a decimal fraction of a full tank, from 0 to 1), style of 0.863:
0.625
